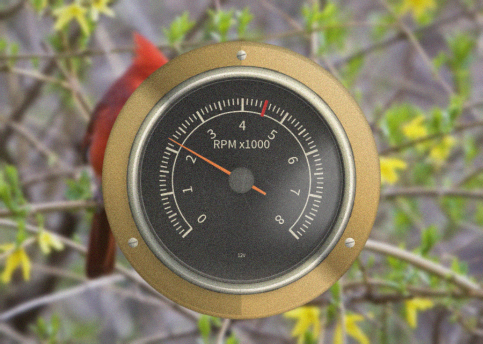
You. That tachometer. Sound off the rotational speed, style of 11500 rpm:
2200 rpm
